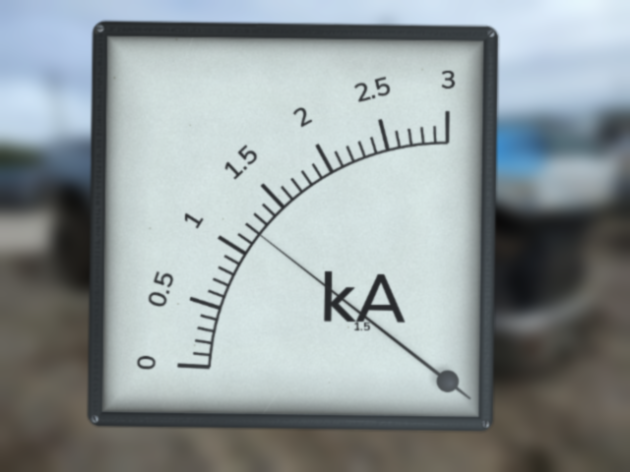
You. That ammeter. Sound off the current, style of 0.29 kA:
1.2 kA
